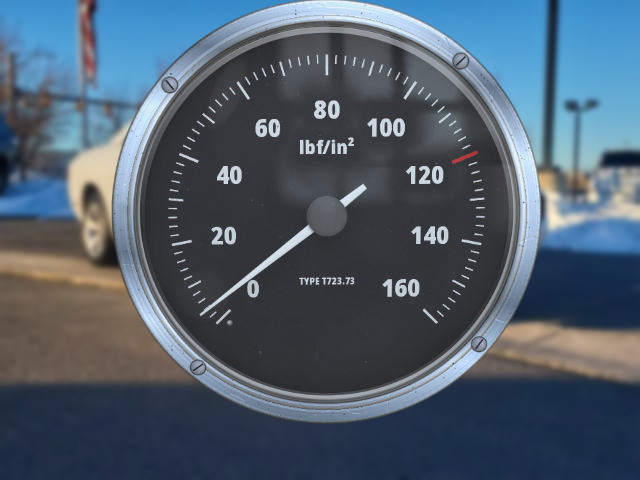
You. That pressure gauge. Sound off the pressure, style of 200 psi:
4 psi
